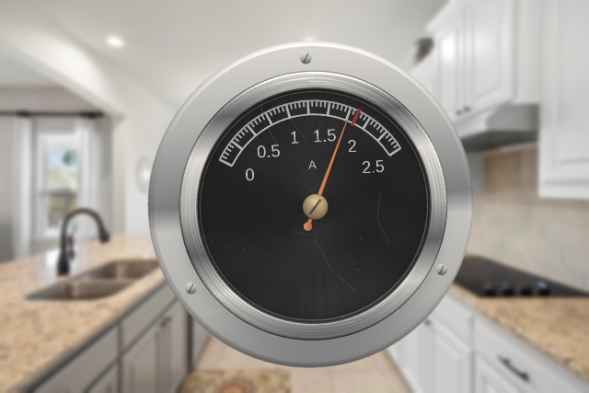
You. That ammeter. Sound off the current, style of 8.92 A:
1.75 A
